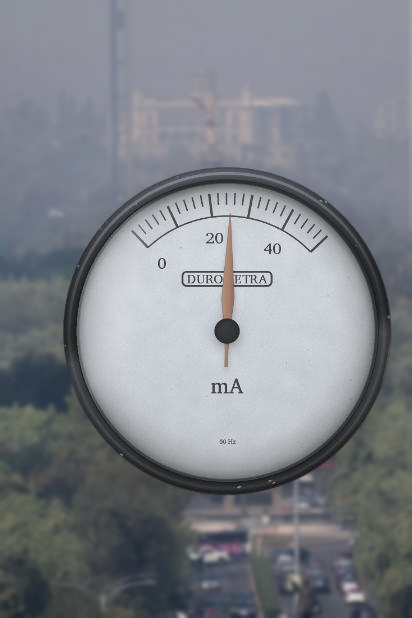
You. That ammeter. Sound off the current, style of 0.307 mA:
25 mA
